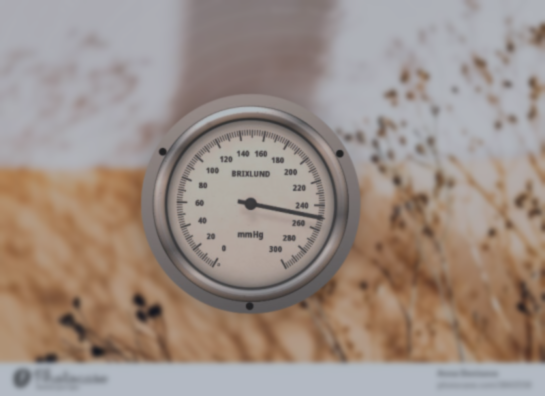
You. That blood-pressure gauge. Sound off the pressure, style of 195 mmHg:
250 mmHg
